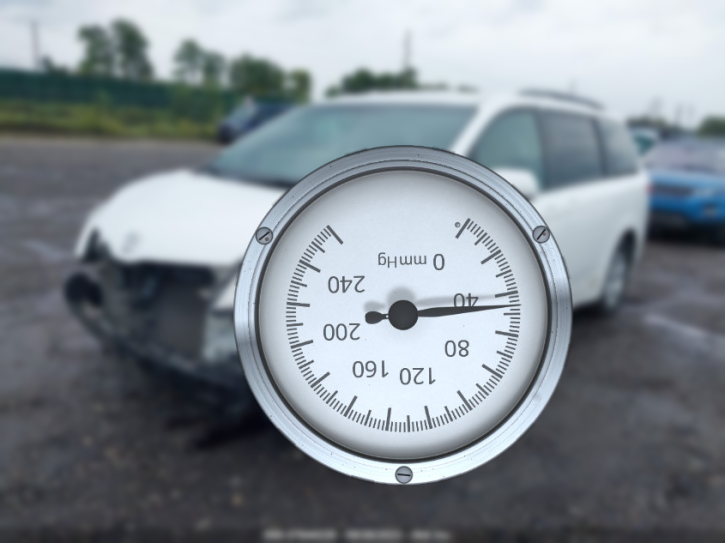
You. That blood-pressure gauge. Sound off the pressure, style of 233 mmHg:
46 mmHg
